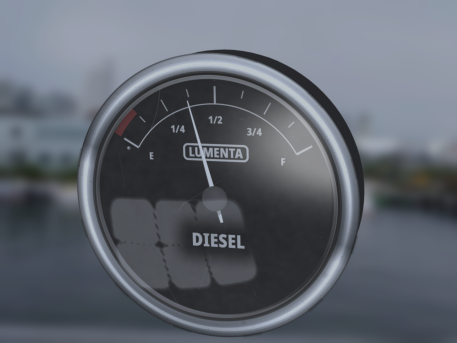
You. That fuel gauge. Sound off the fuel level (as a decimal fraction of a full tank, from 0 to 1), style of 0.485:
0.375
